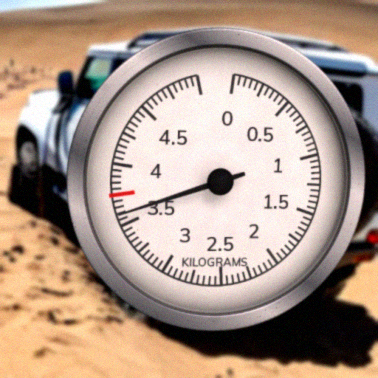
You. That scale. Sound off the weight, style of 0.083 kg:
3.6 kg
